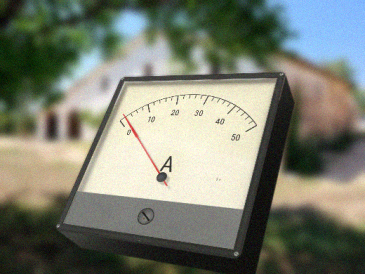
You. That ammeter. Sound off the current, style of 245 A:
2 A
